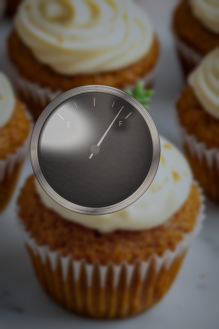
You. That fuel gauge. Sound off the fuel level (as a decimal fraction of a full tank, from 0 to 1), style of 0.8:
0.875
